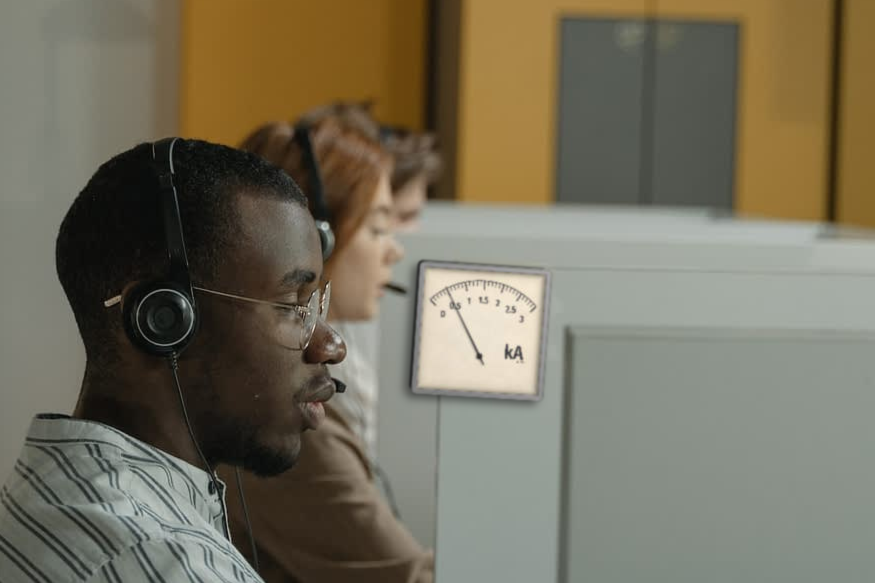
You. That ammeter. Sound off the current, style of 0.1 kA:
0.5 kA
